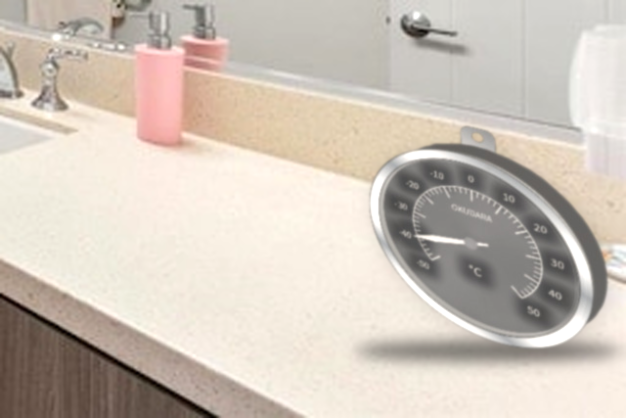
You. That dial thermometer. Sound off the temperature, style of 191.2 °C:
-40 °C
